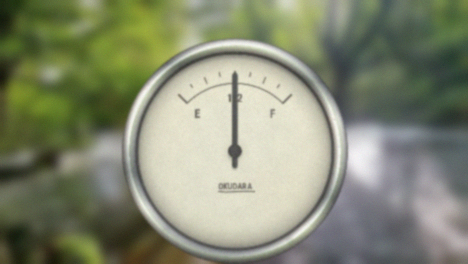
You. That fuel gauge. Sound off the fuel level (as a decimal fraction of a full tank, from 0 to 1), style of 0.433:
0.5
